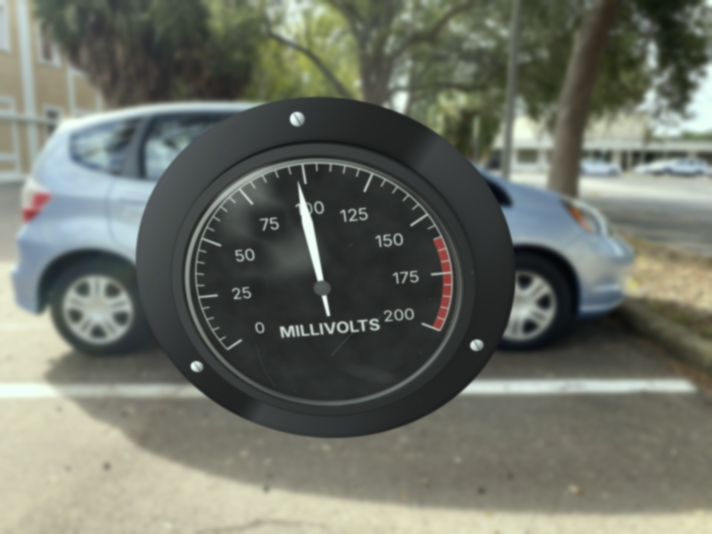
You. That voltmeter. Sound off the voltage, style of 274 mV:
97.5 mV
